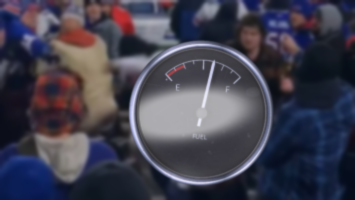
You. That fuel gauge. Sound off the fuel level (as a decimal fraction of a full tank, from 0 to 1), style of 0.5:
0.625
